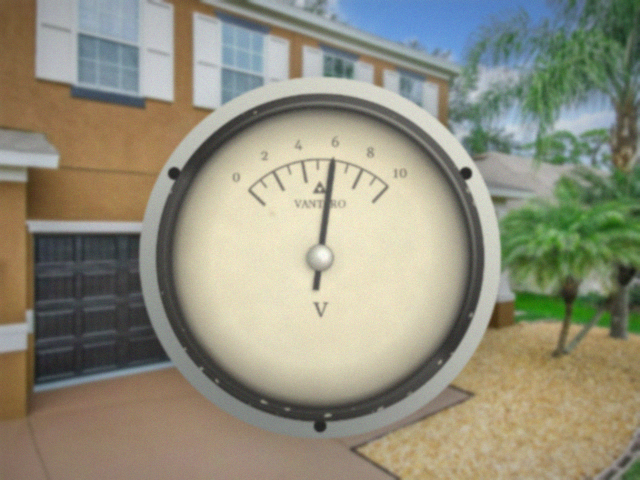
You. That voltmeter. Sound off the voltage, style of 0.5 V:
6 V
